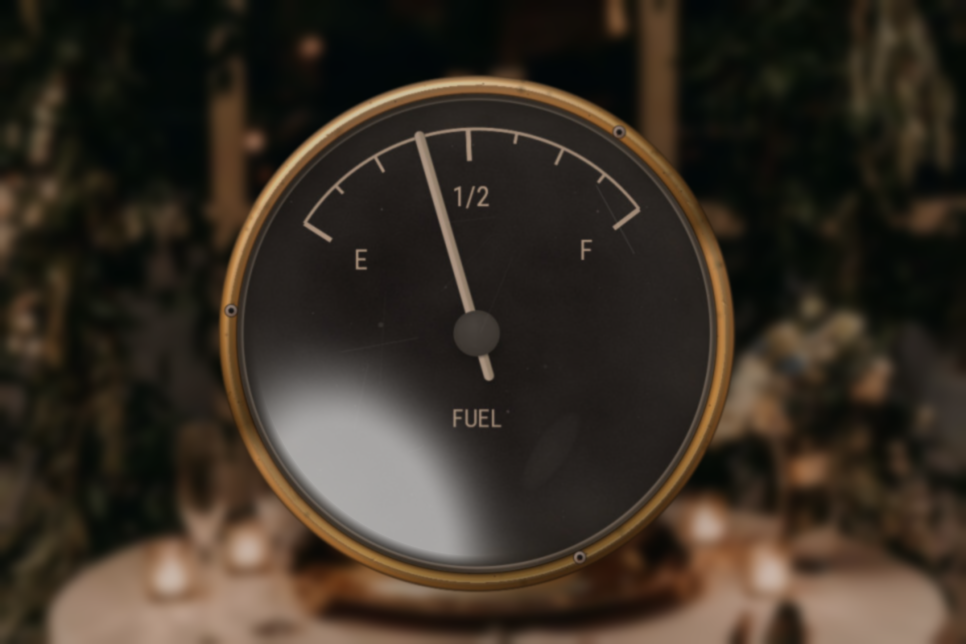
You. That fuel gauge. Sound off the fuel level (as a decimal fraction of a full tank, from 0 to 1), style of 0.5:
0.375
